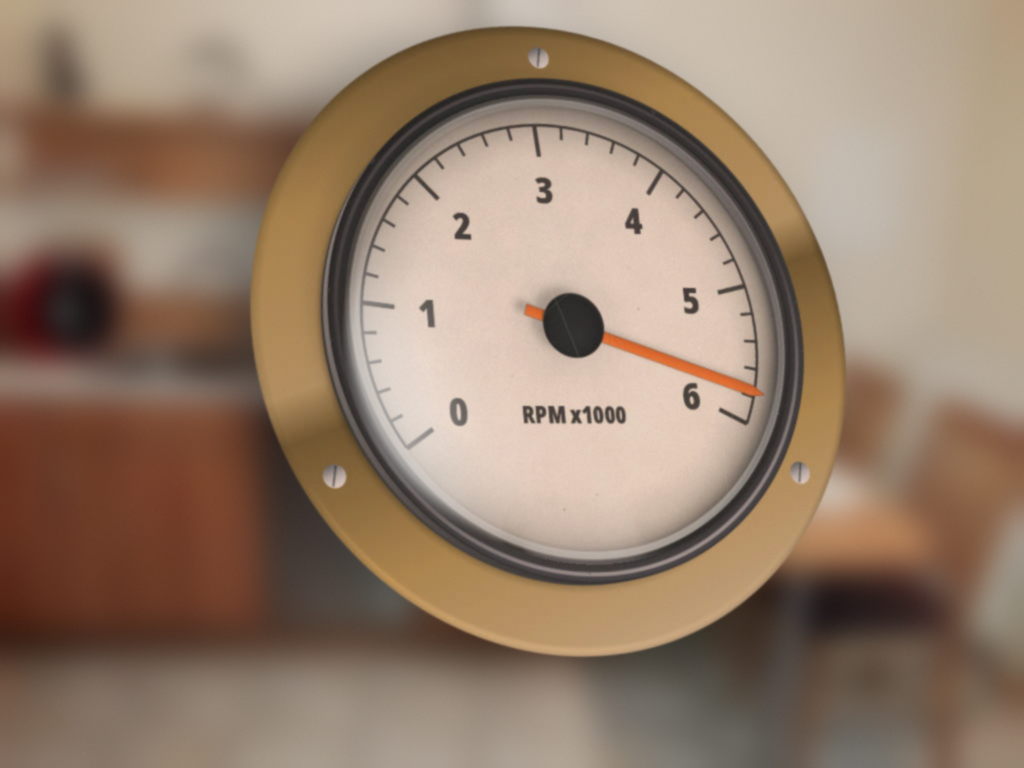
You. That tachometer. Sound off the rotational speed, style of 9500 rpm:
5800 rpm
